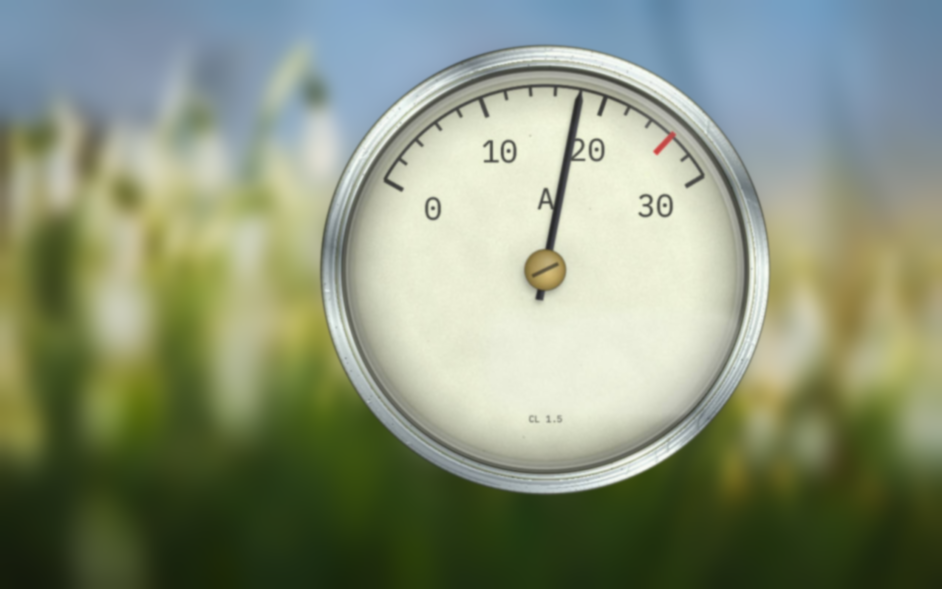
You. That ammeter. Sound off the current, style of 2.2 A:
18 A
